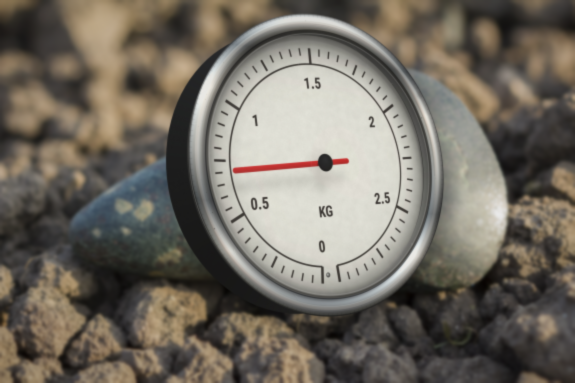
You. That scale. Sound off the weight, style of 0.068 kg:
0.7 kg
